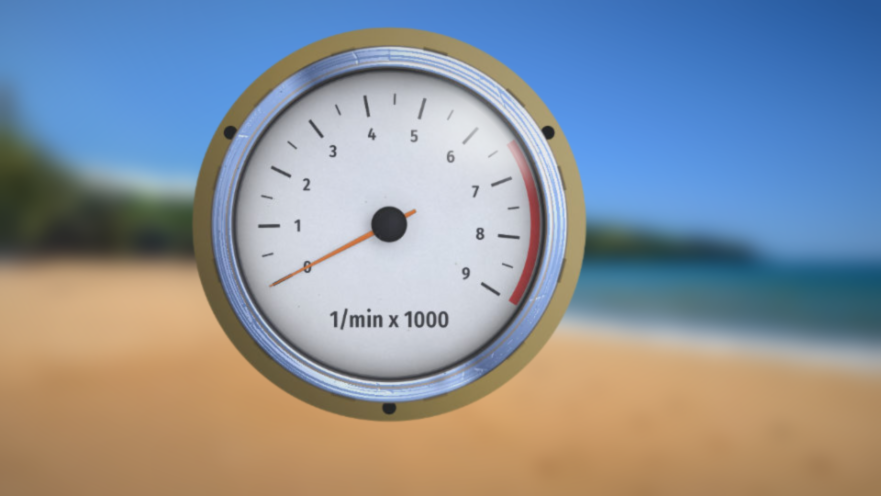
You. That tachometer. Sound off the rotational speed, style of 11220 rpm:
0 rpm
